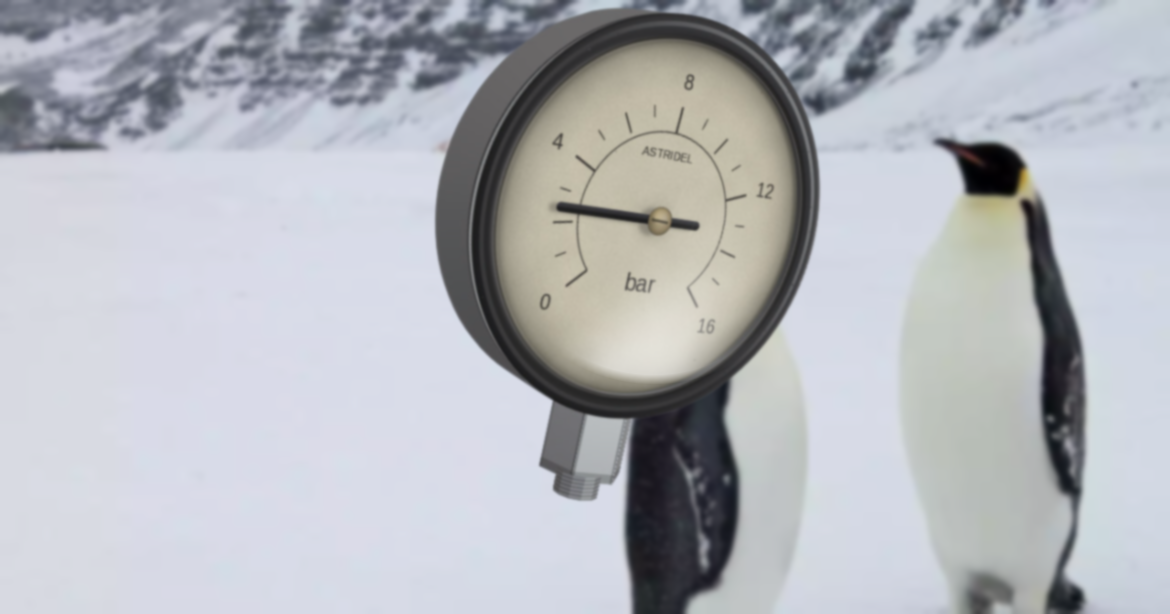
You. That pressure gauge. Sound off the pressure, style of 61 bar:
2.5 bar
